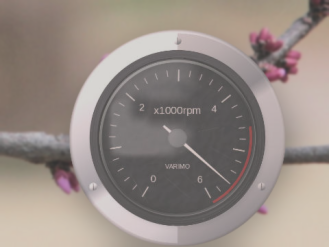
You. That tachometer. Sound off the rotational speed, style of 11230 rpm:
5600 rpm
